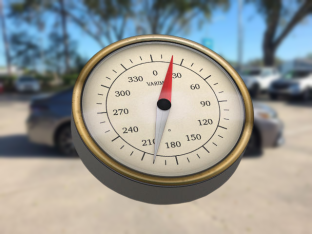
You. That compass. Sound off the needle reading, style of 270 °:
20 °
